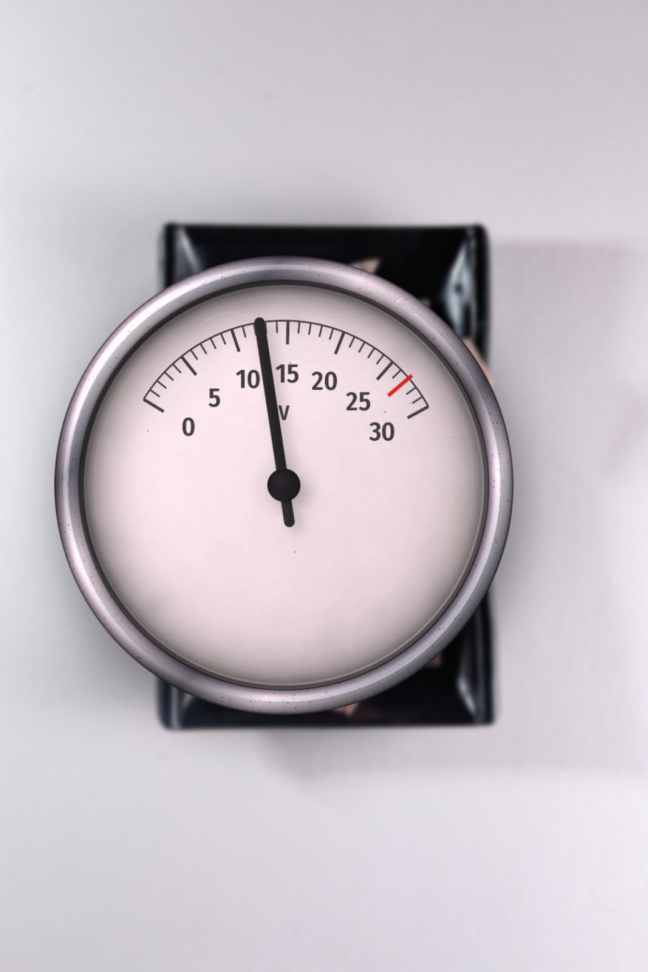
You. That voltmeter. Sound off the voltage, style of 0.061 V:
12.5 V
